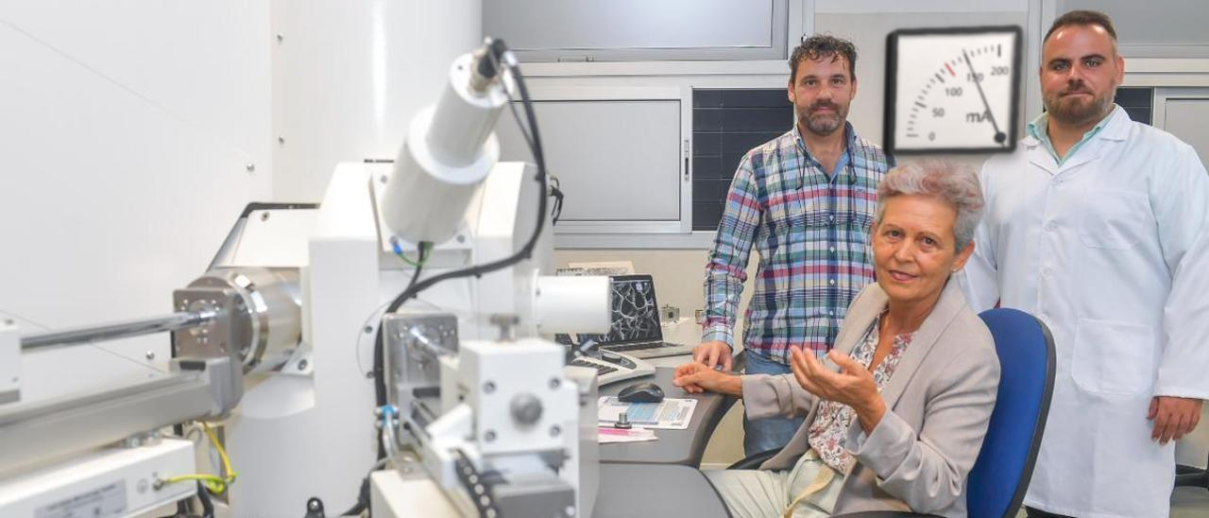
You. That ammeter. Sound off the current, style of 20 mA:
150 mA
